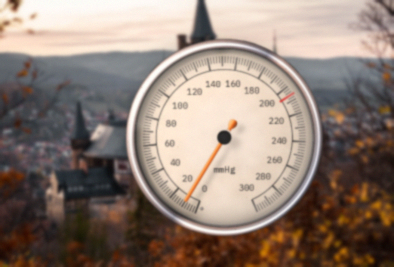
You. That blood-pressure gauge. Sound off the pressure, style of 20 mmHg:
10 mmHg
